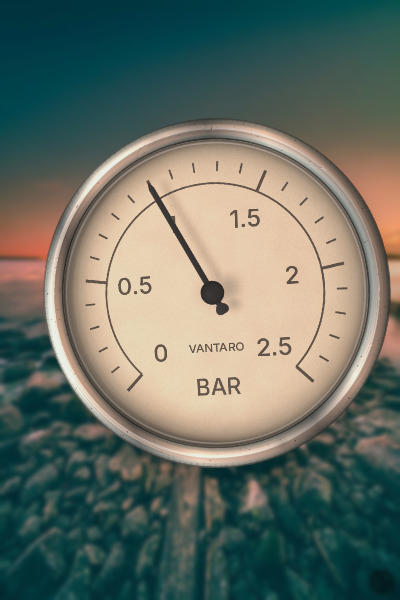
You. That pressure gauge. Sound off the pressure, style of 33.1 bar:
1 bar
